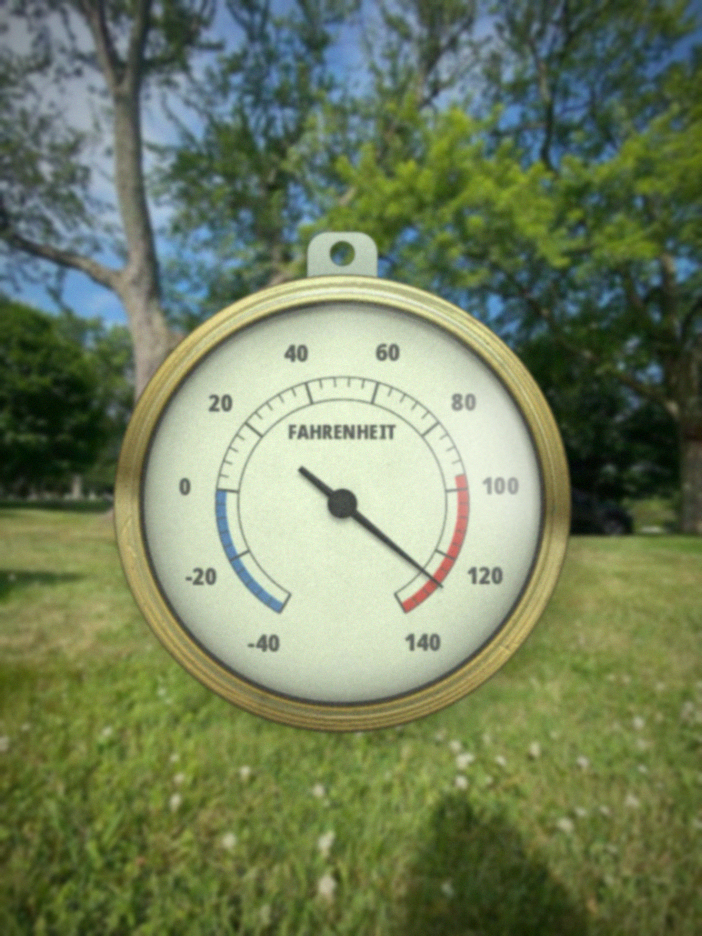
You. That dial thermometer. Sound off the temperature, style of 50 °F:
128 °F
